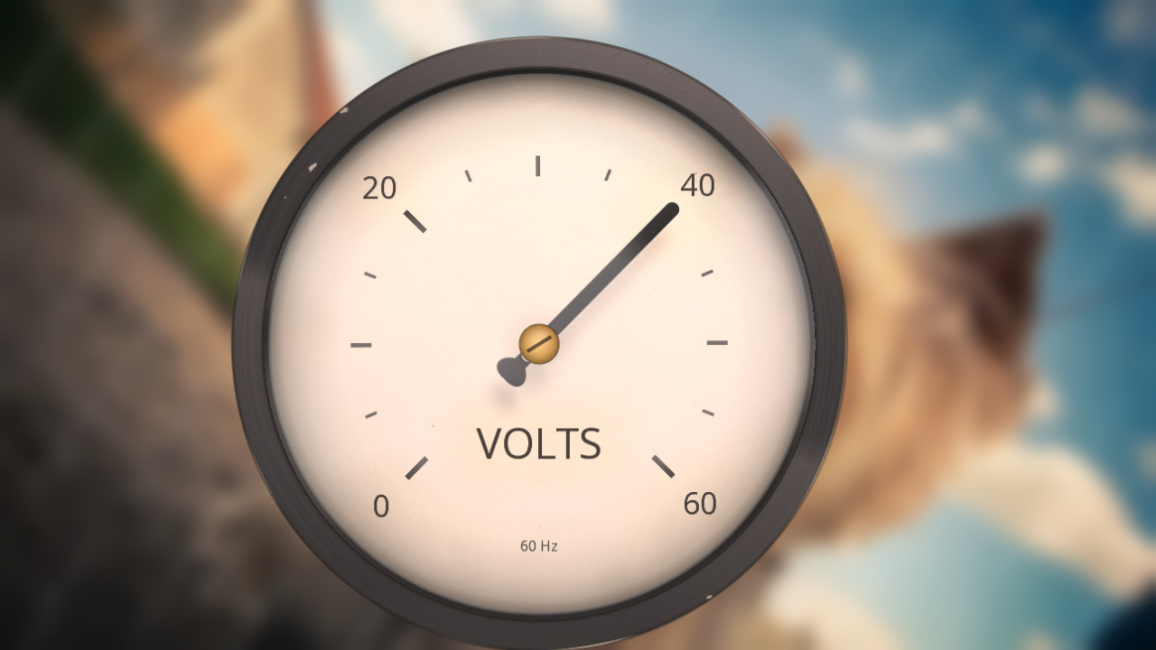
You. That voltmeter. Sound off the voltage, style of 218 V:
40 V
